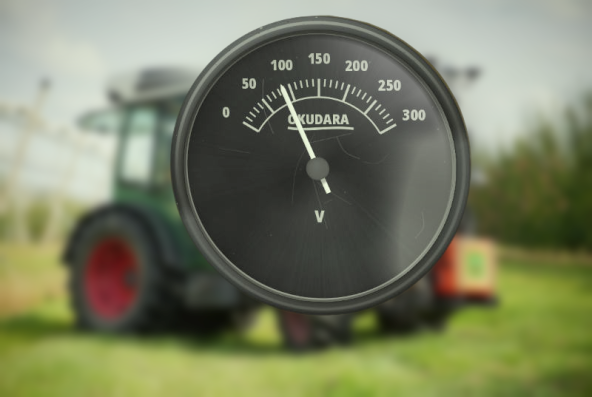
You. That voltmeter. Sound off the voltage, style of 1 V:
90 V
